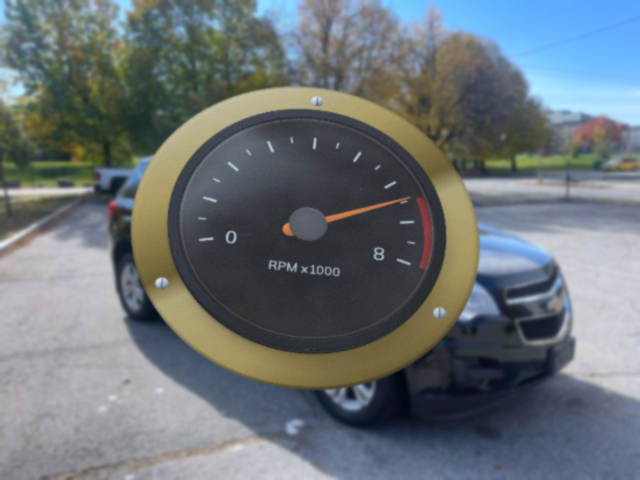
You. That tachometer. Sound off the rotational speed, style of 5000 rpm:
6500 rpm
